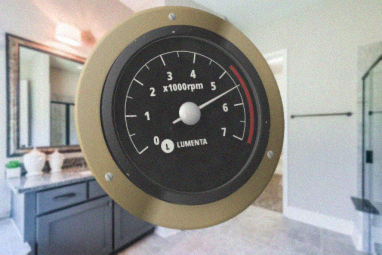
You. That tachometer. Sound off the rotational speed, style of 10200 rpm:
5500 rpm
